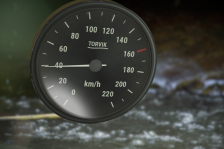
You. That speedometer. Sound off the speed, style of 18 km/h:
40 km/h
